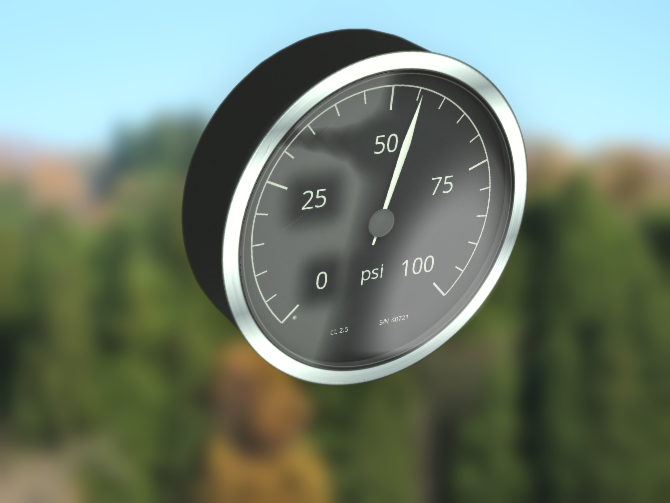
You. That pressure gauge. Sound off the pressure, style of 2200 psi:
55 psi
